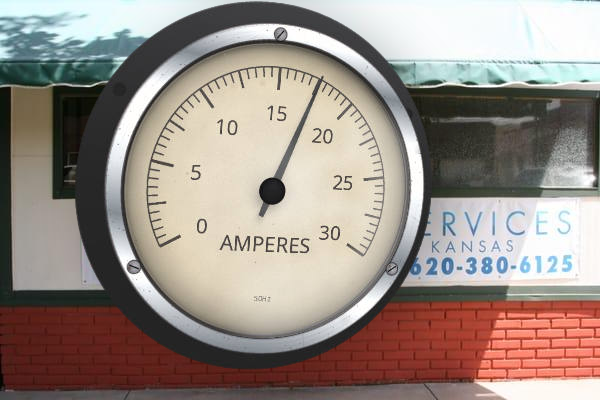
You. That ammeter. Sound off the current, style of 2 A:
17.5 A
